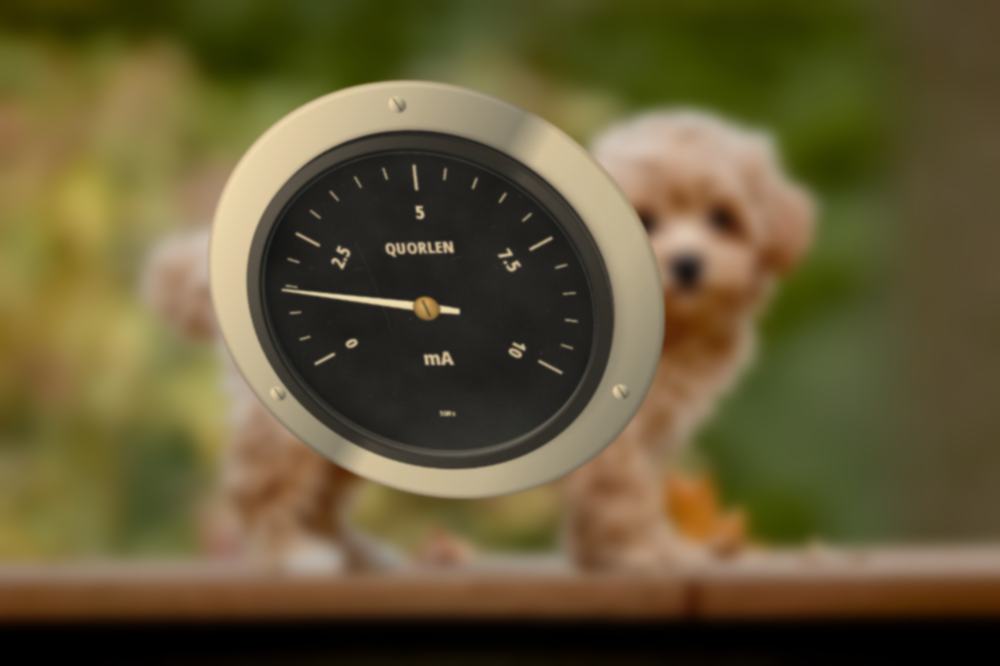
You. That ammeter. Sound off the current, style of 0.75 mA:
1.5 mA
